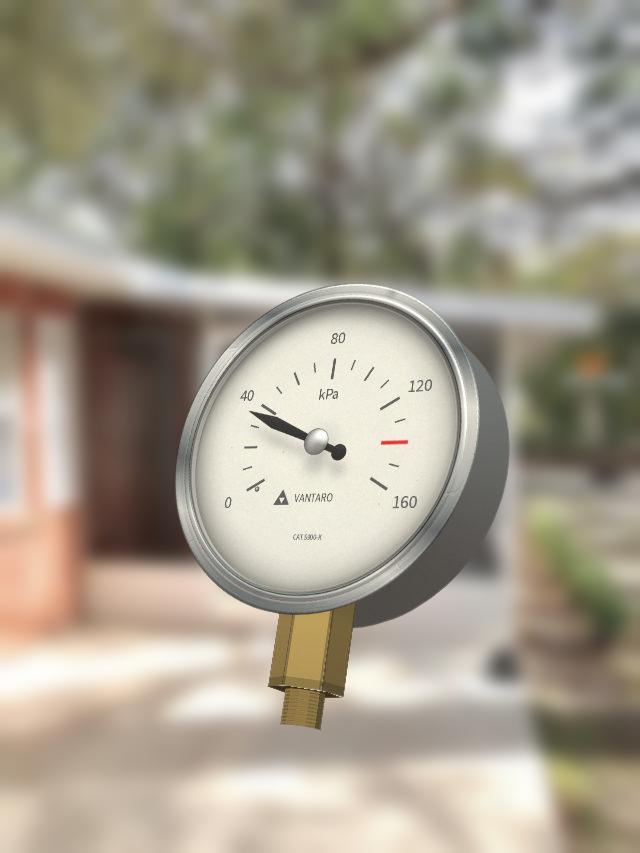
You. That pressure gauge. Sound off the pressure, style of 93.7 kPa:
35 kPa
